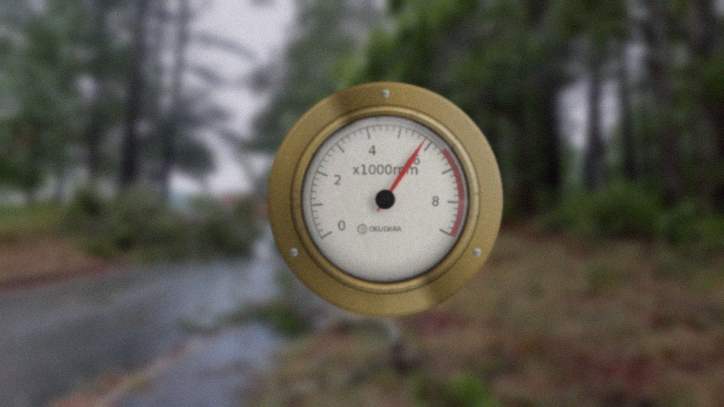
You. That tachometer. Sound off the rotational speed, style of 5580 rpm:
5800 rpm
